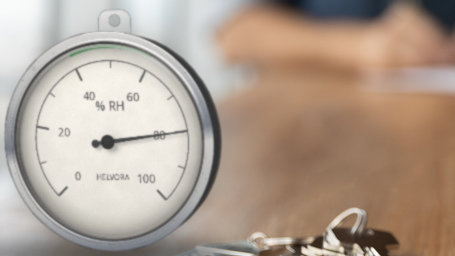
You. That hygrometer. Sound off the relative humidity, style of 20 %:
80 %
